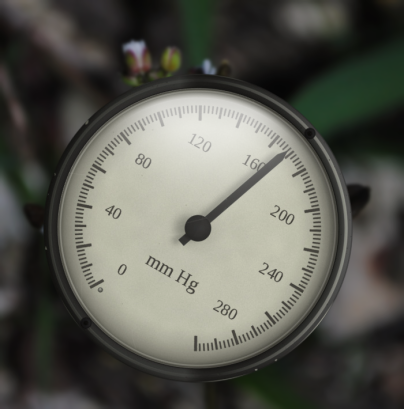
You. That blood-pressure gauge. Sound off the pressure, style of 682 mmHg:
168 mmHg
